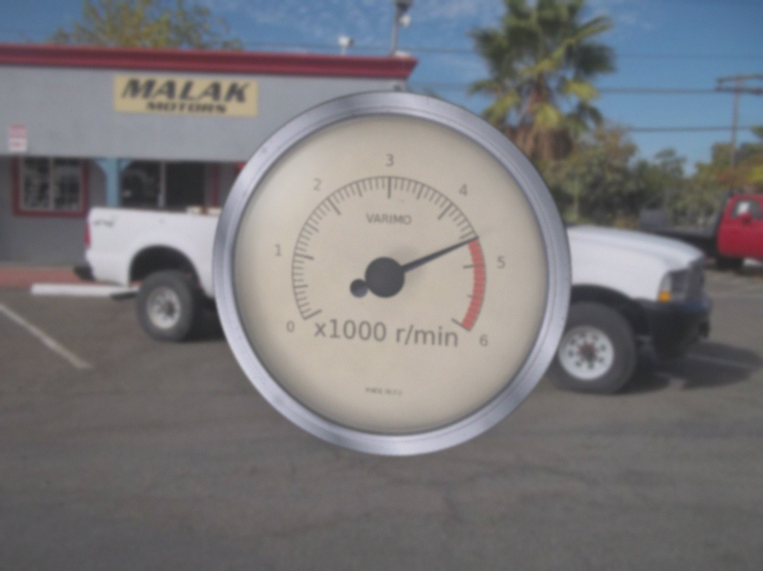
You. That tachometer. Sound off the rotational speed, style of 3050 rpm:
4600 rpm
